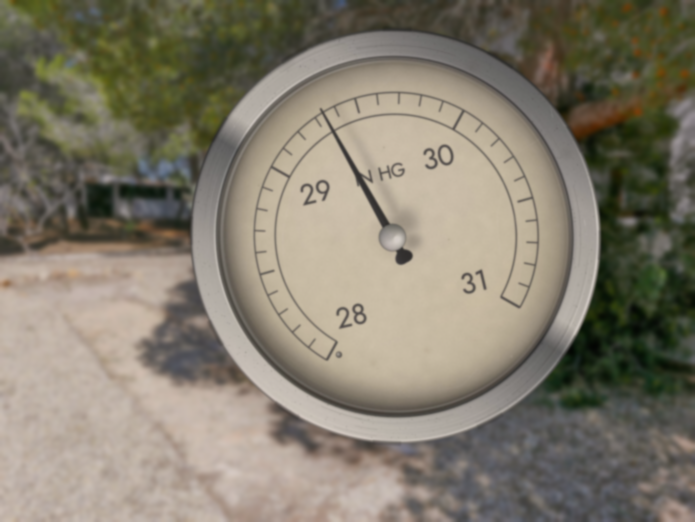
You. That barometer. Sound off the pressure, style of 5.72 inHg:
29.35 inHg
